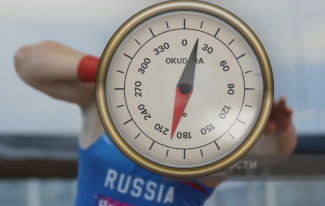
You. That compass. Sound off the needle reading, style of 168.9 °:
195 °
